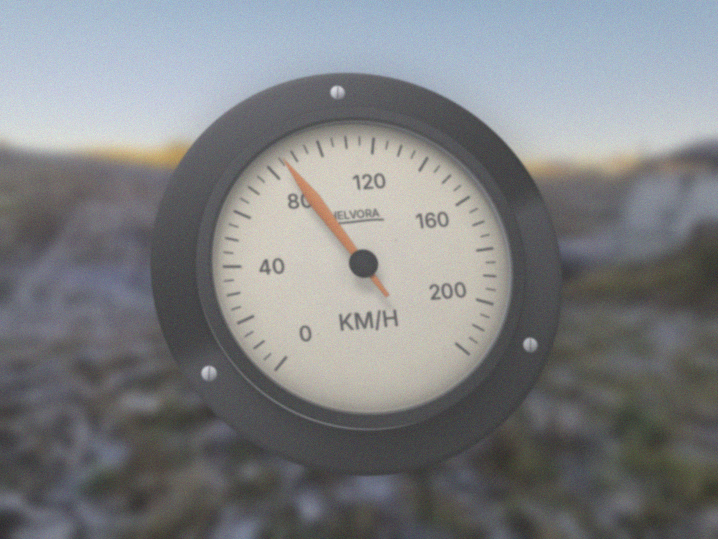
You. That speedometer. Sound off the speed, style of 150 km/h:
85 km/h
